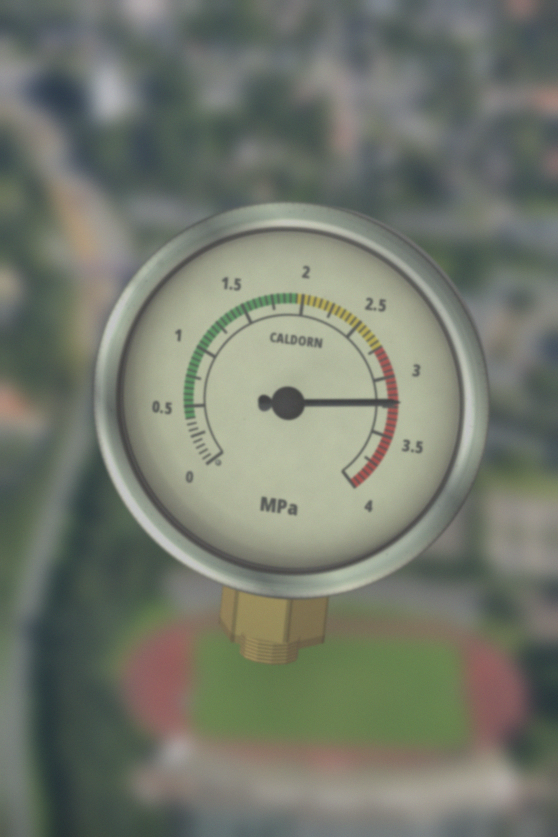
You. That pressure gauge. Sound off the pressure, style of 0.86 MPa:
3.2 MPa
